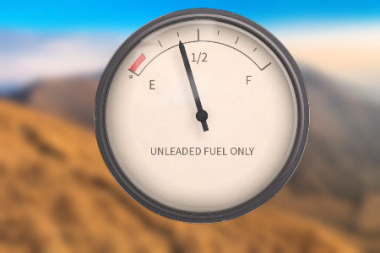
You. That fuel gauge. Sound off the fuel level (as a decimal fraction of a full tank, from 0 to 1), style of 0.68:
0.375
